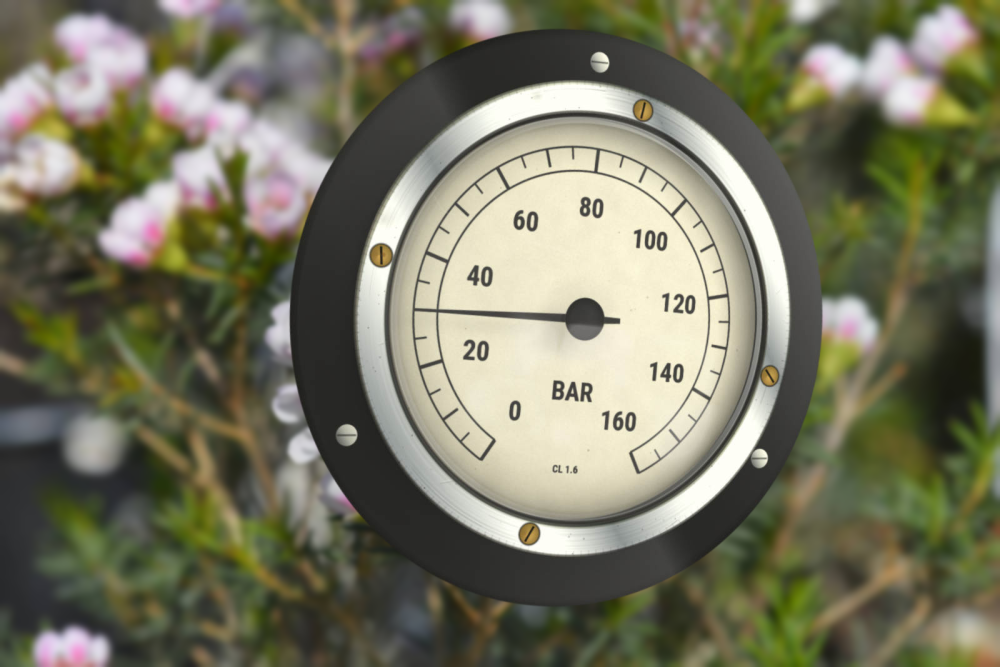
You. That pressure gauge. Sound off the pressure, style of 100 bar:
30 bar
